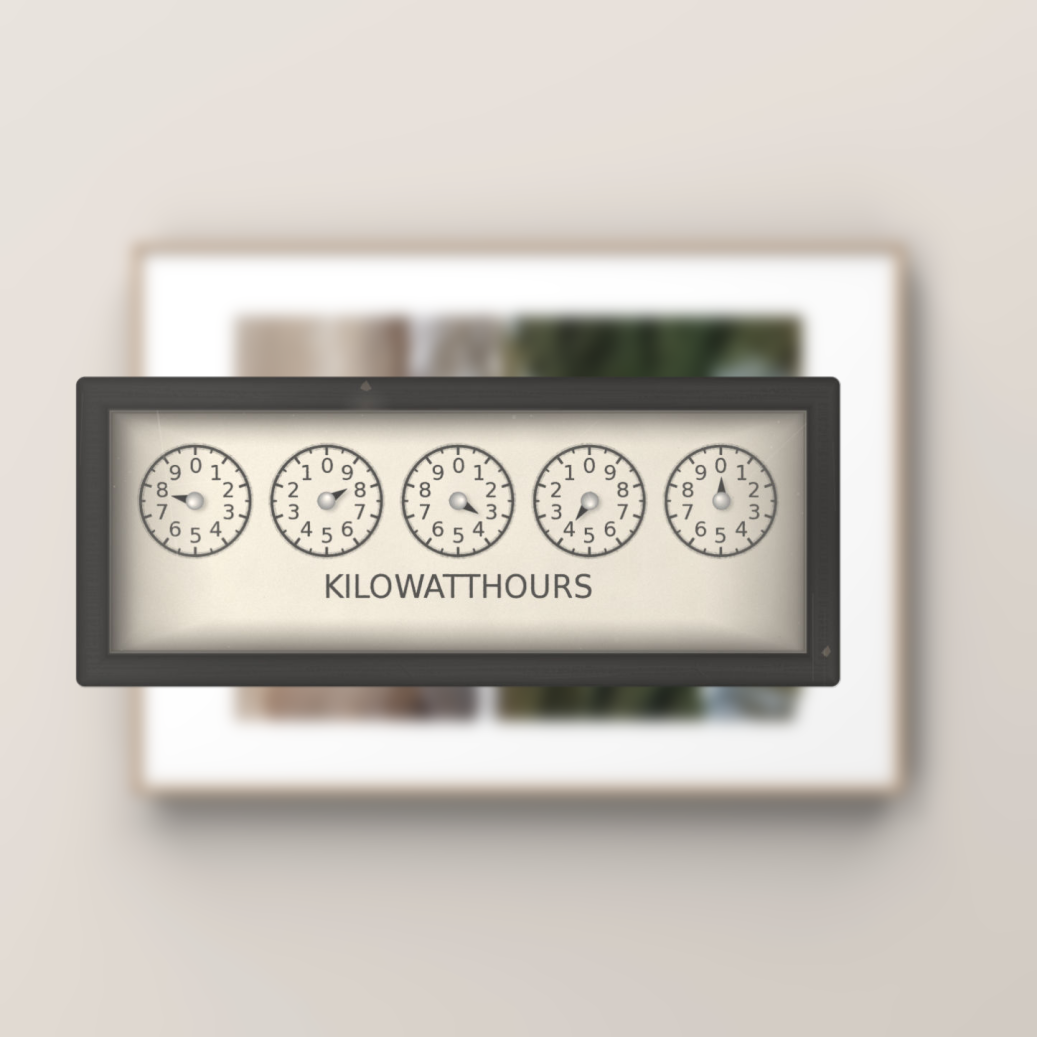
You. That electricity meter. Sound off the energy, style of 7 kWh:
78340 kWh
